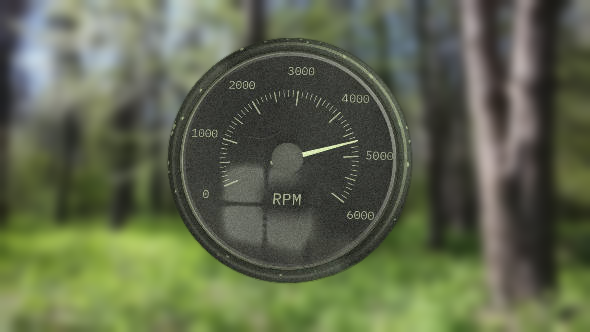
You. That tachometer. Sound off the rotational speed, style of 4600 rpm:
4700 rpm
